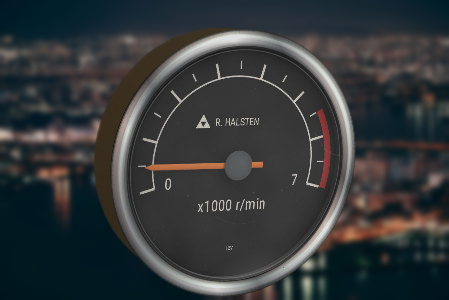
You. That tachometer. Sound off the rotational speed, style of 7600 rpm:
500 rpm
